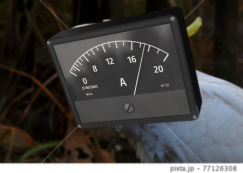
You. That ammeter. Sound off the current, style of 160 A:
17.5 A
